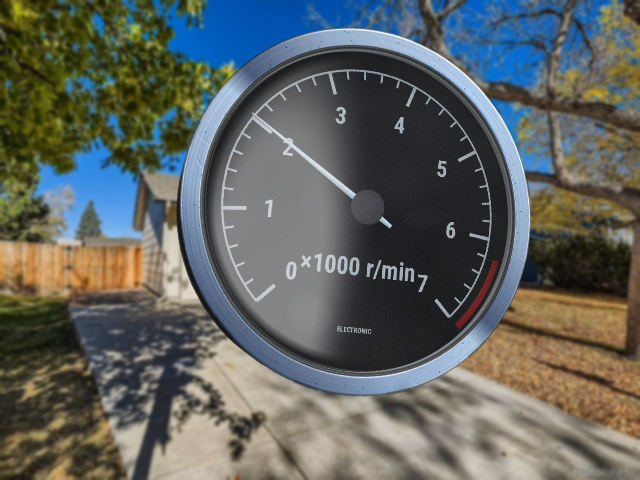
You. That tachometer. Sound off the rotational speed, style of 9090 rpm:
2000 rpm
